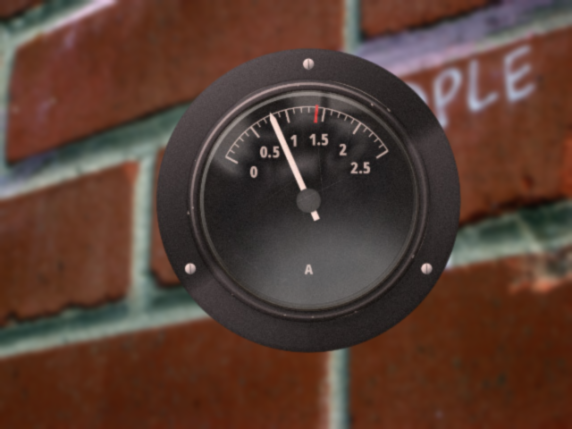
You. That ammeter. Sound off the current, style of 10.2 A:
0.8 A
